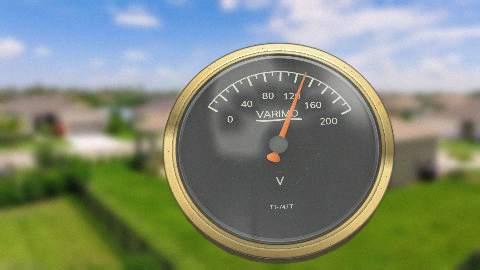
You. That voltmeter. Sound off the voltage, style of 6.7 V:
130 V
